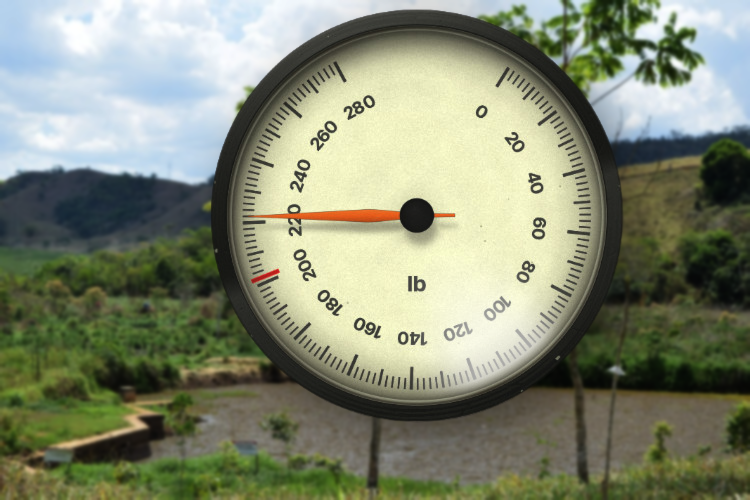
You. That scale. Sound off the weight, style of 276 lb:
222 lb
